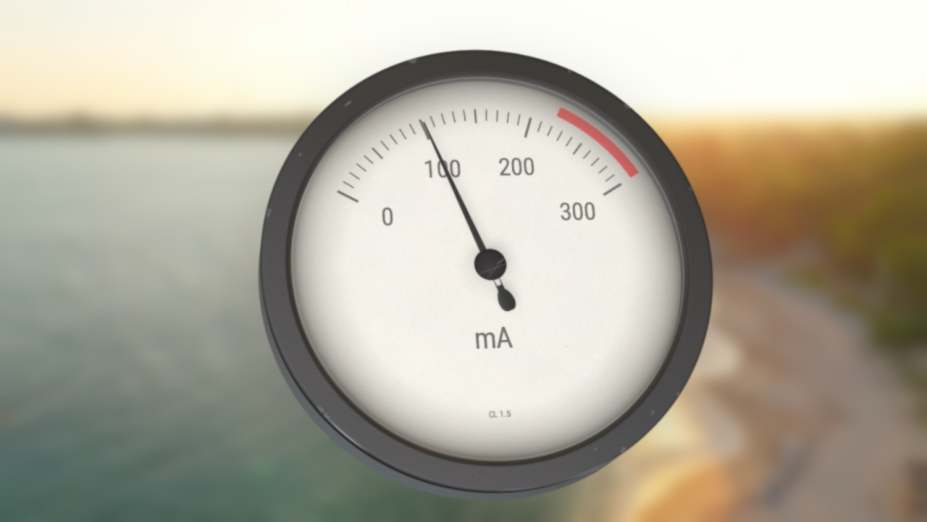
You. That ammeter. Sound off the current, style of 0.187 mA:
100 mA
